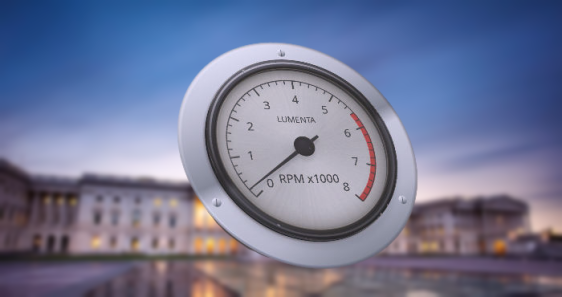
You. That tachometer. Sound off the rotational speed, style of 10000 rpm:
200 rpm
